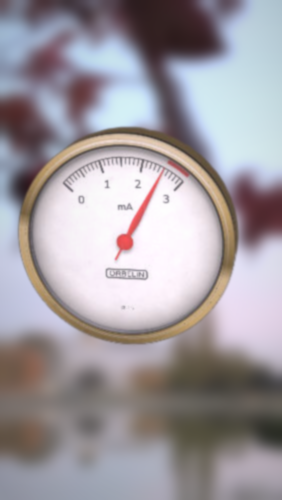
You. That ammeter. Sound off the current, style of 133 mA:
2.5 mA
